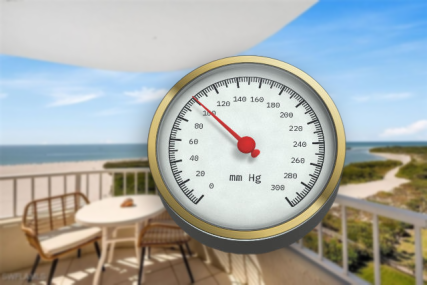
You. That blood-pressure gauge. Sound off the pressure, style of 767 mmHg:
100 mmHg
